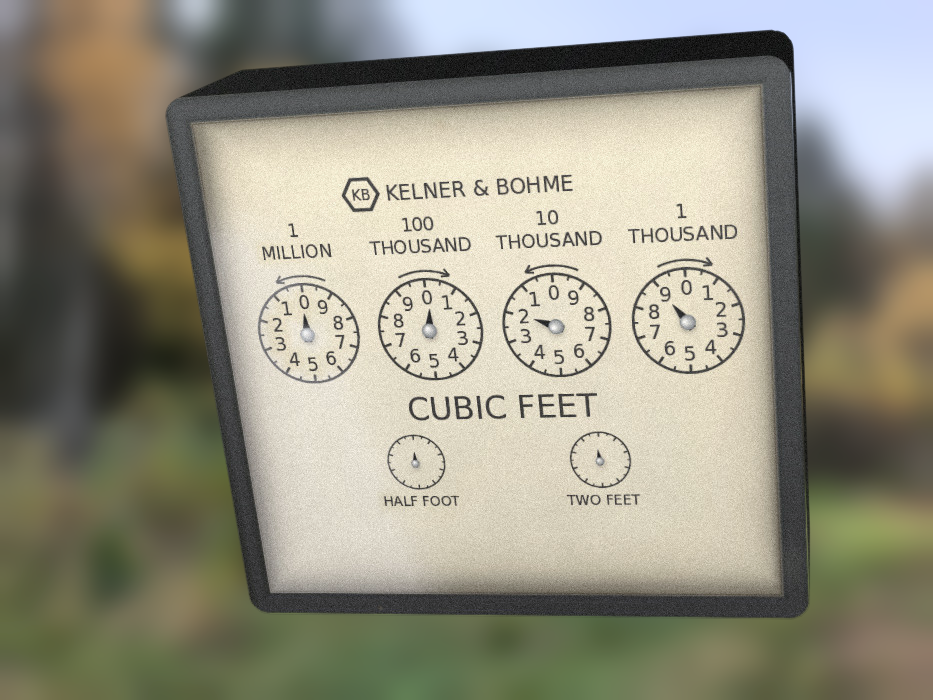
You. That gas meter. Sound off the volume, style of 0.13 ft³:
1900 ft³
